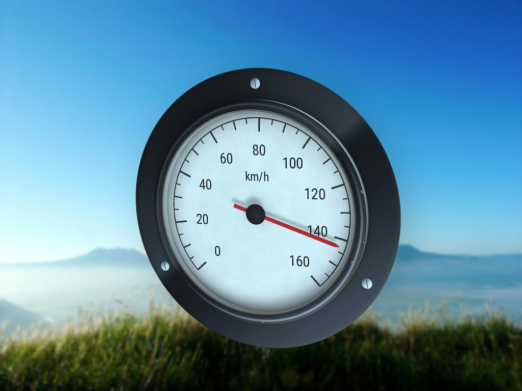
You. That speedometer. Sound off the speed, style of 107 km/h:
142.5 km/h
